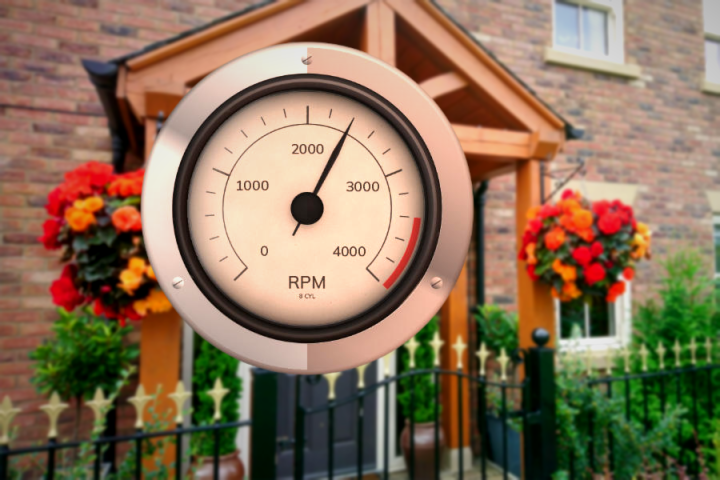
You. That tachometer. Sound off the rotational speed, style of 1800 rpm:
2400 rpm
